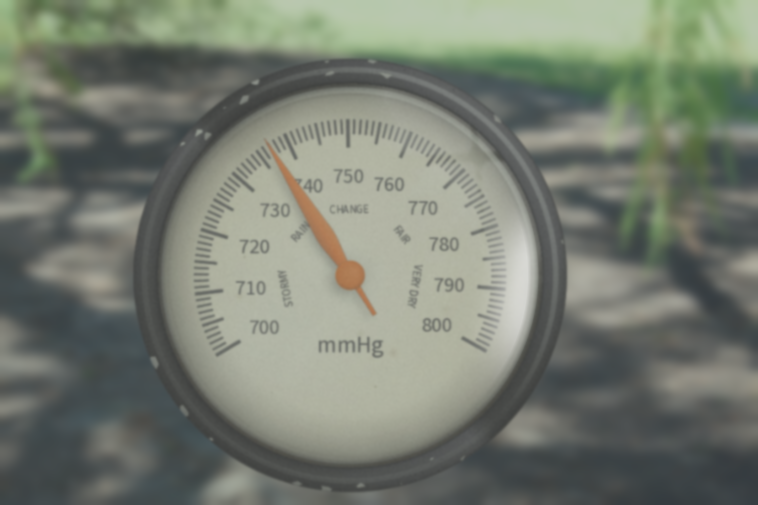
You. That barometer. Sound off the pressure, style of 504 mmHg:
737 mmHg
